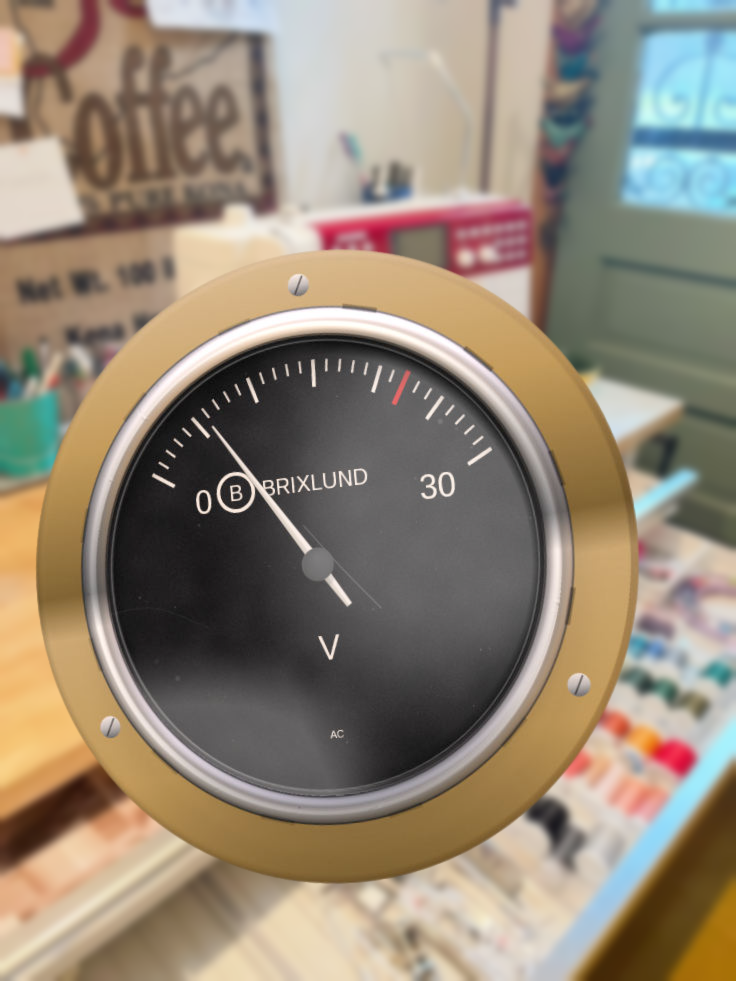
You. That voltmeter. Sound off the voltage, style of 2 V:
6 V
